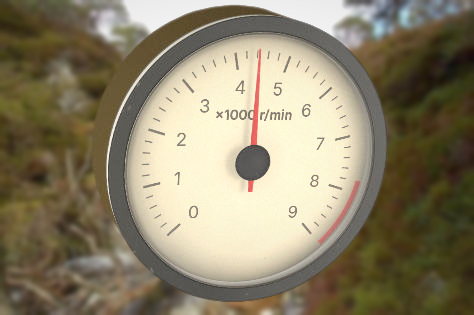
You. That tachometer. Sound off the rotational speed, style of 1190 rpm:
4400 rpm
